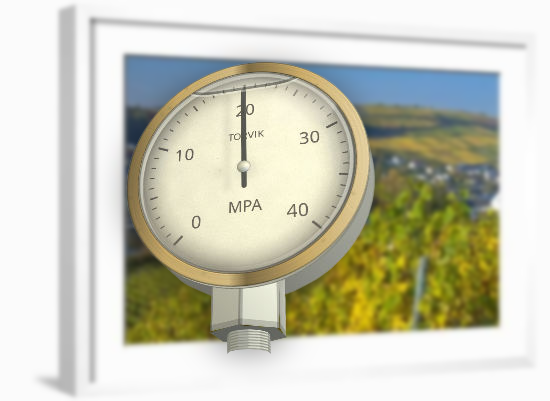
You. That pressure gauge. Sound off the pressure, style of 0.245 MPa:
20 MPa
